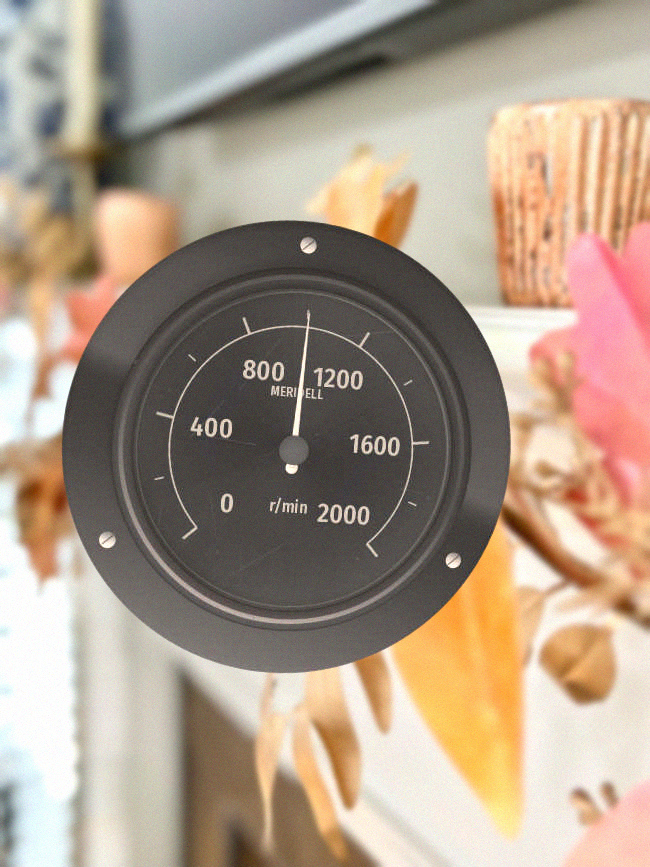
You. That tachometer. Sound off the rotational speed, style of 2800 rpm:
1000 rpm
